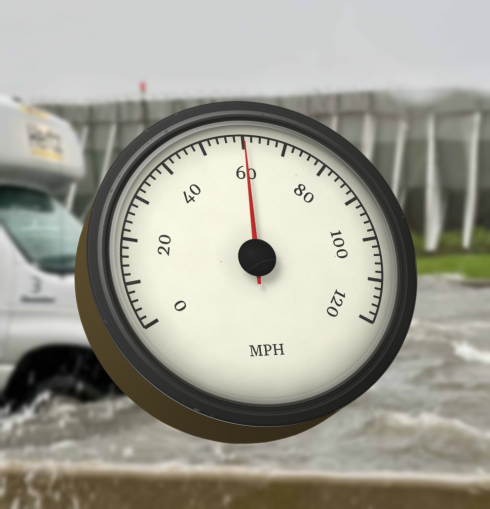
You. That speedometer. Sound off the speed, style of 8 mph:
60 mph
